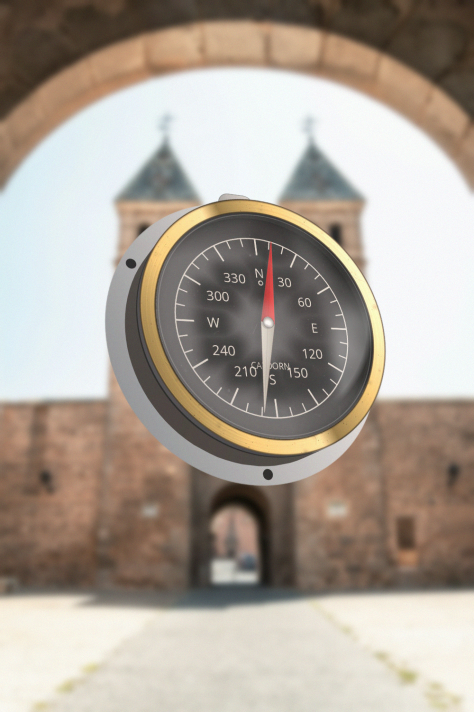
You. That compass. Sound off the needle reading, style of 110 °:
10 °
